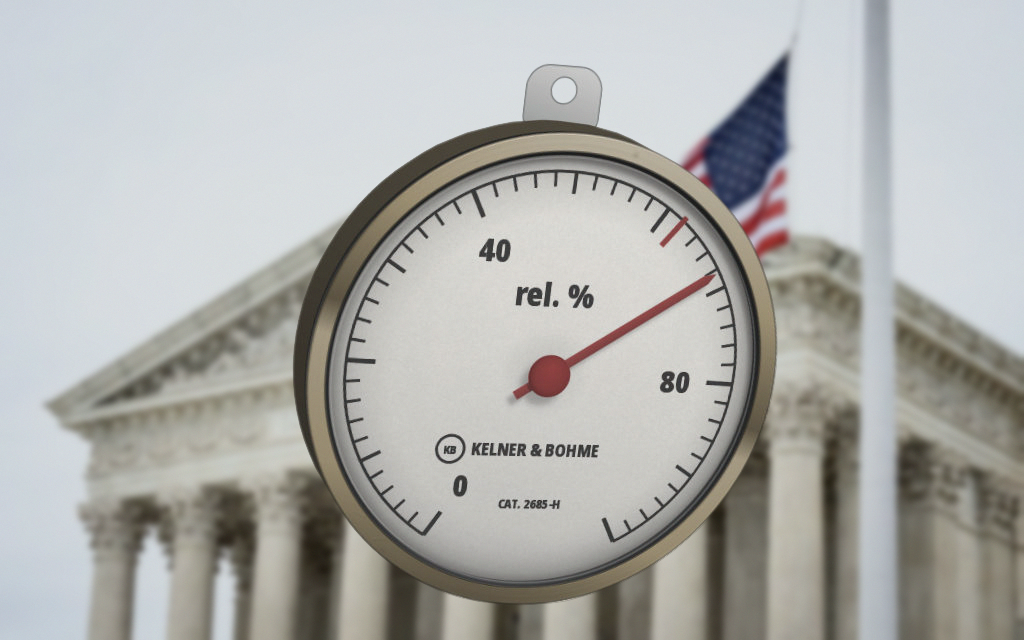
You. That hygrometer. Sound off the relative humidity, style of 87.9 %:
68 %
